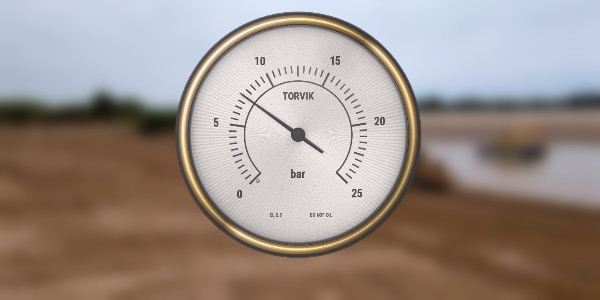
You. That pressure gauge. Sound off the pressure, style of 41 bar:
7.5 bar
